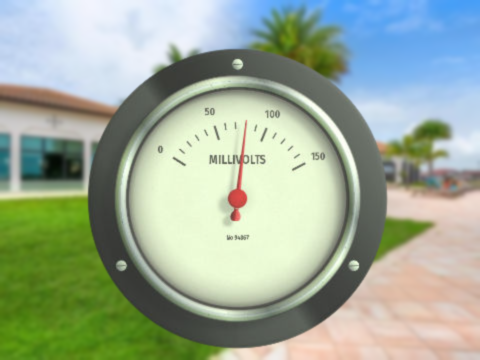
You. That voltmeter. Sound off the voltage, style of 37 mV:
80 mV
